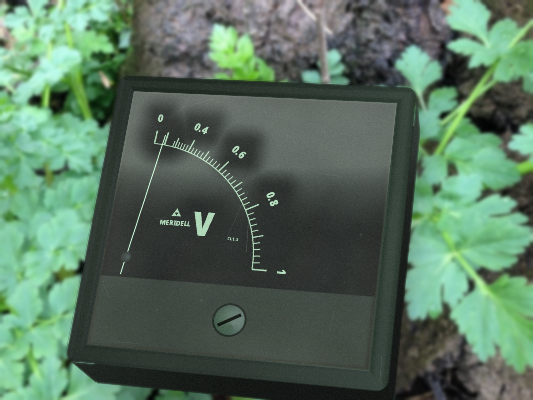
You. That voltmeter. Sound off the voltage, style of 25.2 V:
0.2 V
